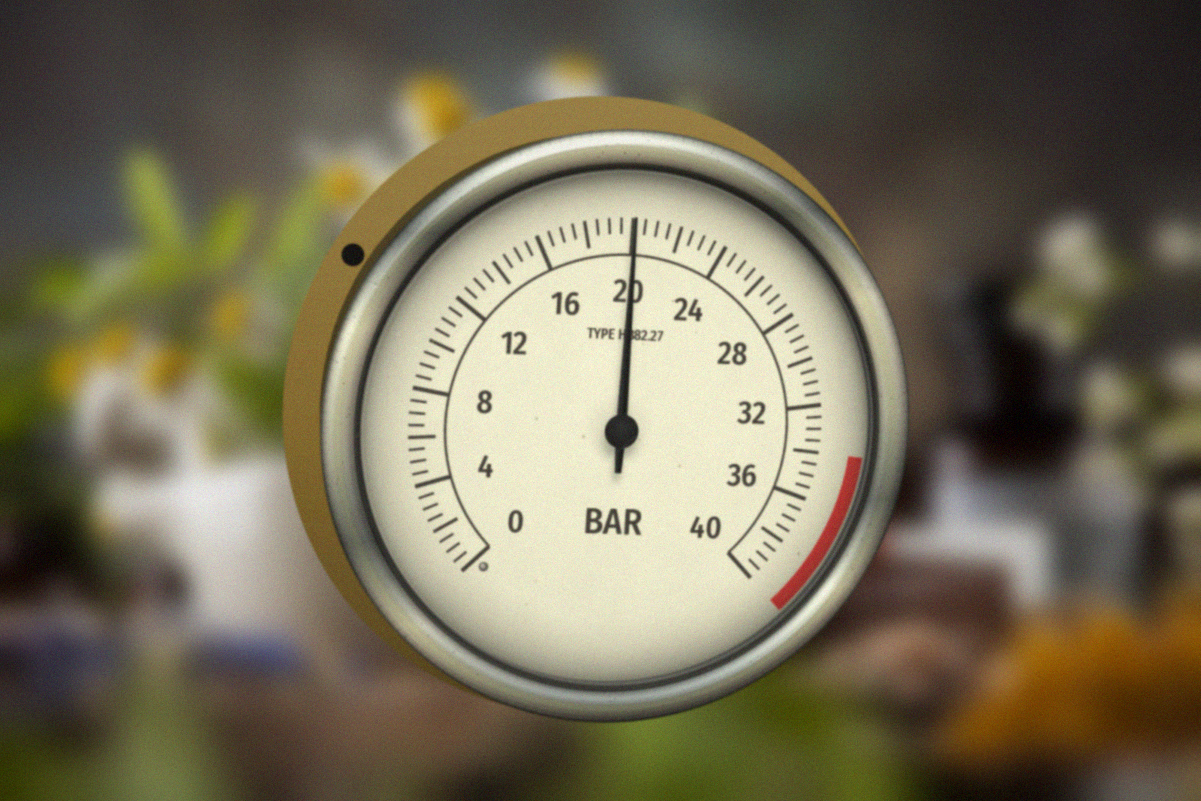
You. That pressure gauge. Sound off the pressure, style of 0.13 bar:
20 bar
